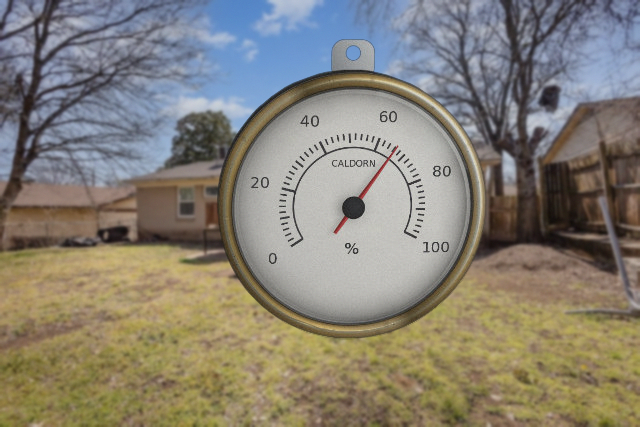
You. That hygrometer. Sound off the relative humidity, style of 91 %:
66 %
